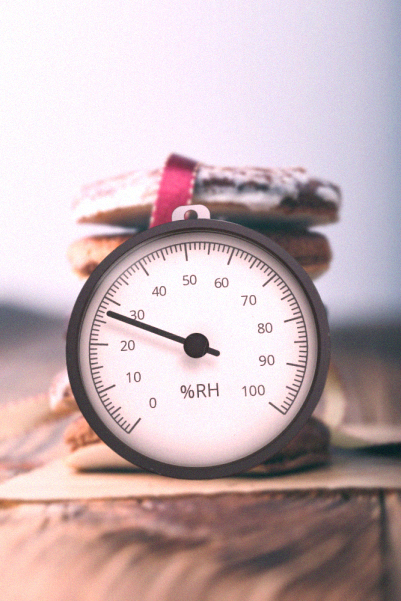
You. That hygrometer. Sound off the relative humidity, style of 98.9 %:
27 %
